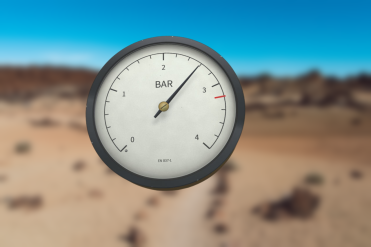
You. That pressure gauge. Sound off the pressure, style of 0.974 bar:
2.6 bar
